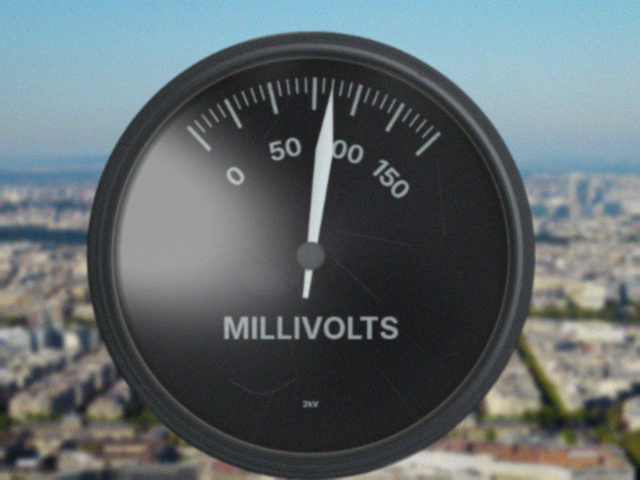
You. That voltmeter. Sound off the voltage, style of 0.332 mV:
85 mV
